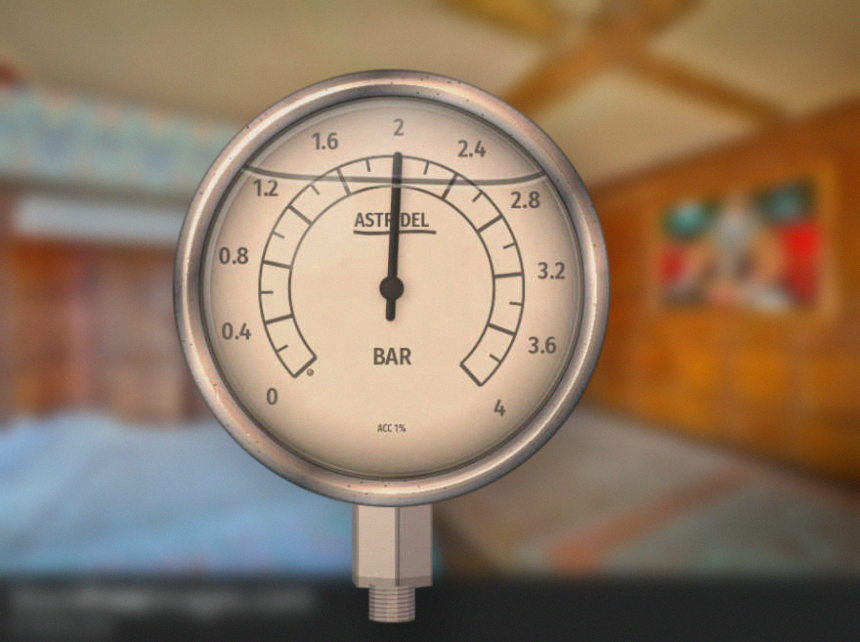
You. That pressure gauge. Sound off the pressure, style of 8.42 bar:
2 bar
